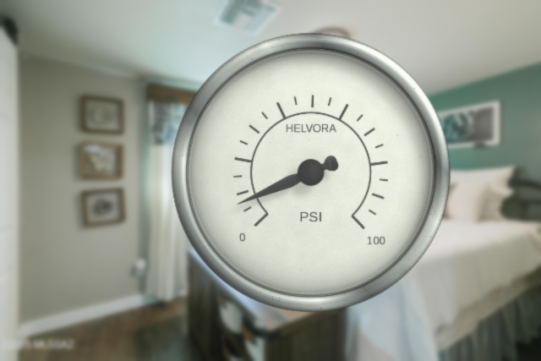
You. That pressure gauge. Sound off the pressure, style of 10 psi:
7.5 psi
